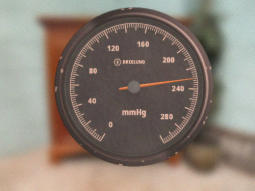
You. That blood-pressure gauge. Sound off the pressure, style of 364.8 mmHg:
230 mmHg
